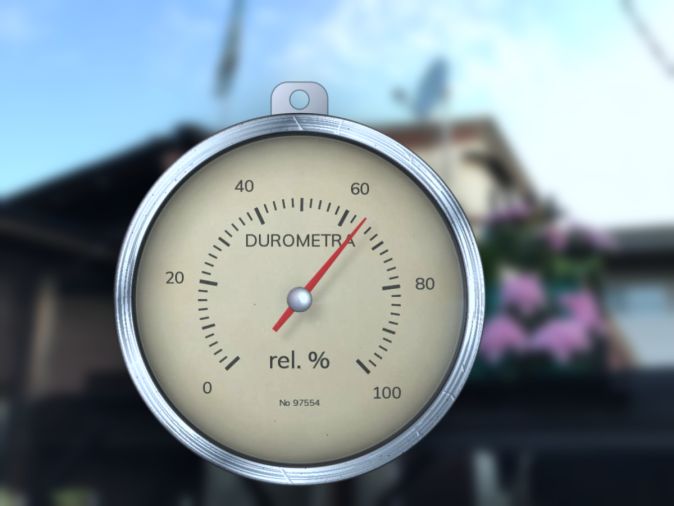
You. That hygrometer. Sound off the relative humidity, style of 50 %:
64 %
